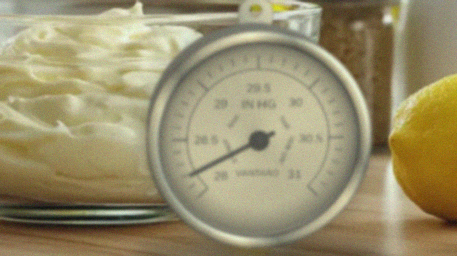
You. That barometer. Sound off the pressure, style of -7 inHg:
28.2 inHg
